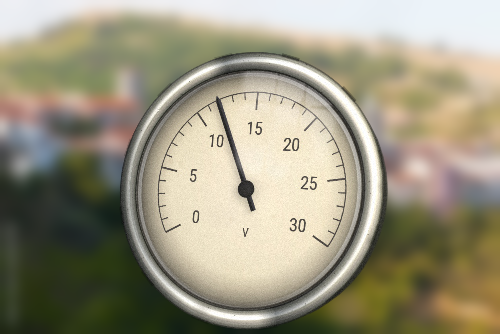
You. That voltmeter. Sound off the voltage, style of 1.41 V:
12 V
